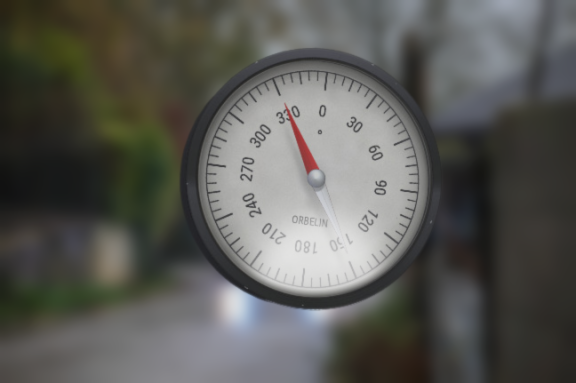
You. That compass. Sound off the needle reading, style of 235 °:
330 °
